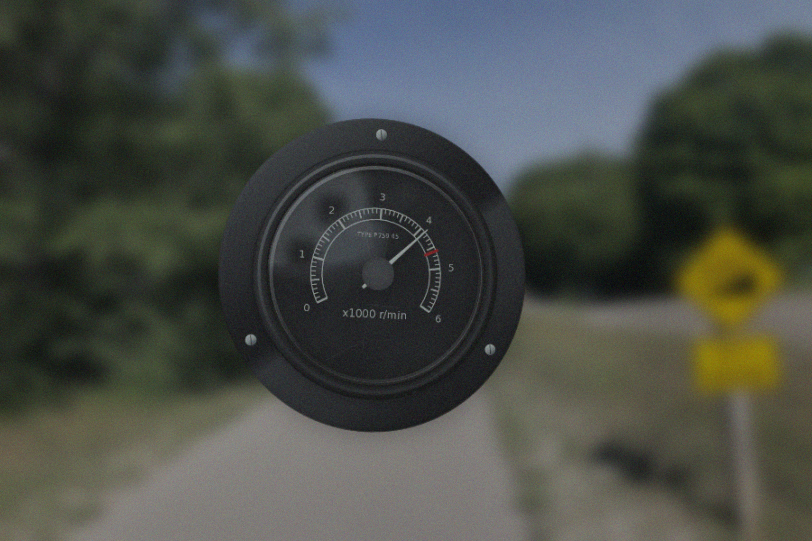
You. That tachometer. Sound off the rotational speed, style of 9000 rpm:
4100 rpm
